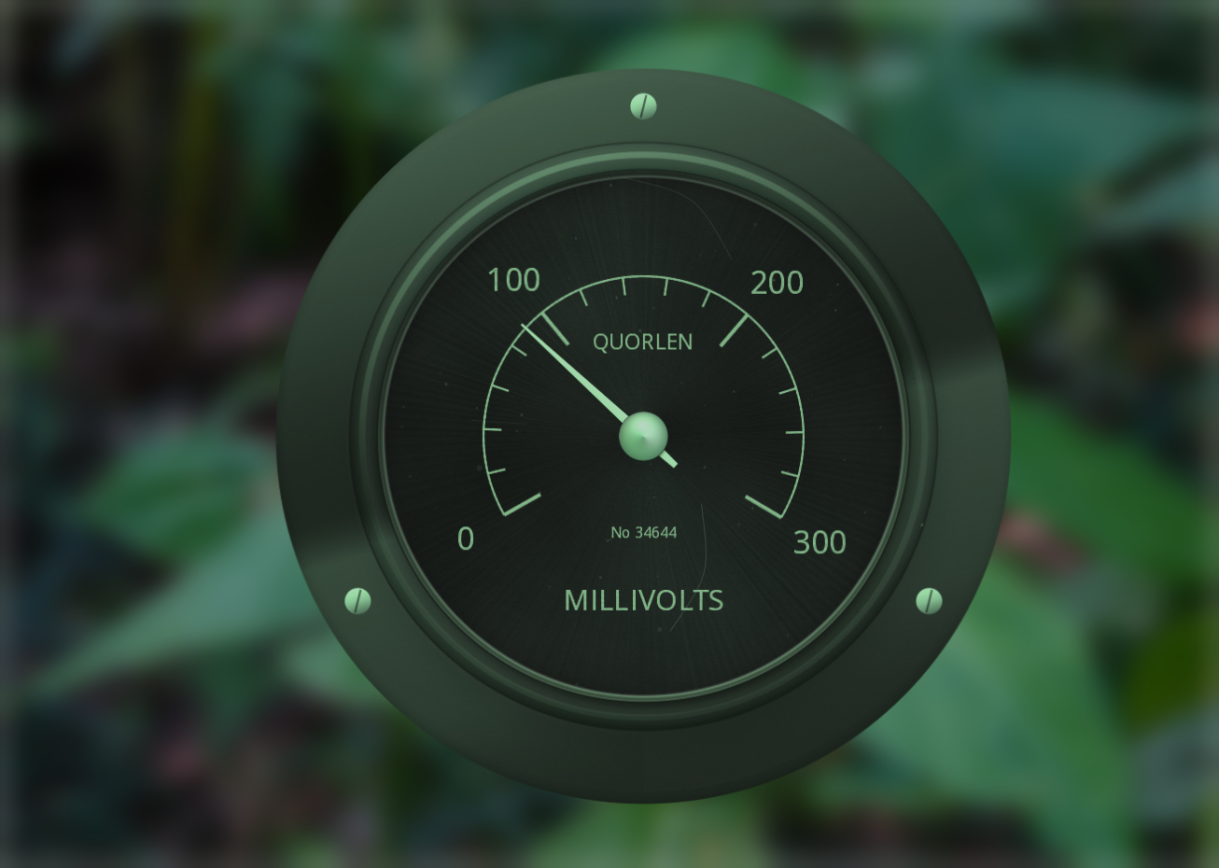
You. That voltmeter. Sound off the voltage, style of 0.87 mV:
90 mV
